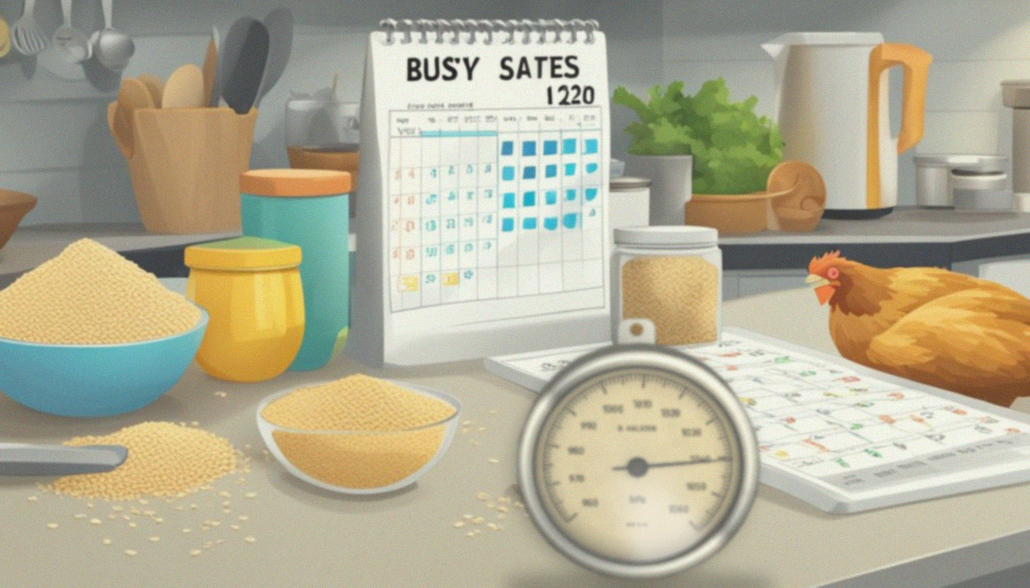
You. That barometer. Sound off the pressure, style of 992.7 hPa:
1040 hPa
